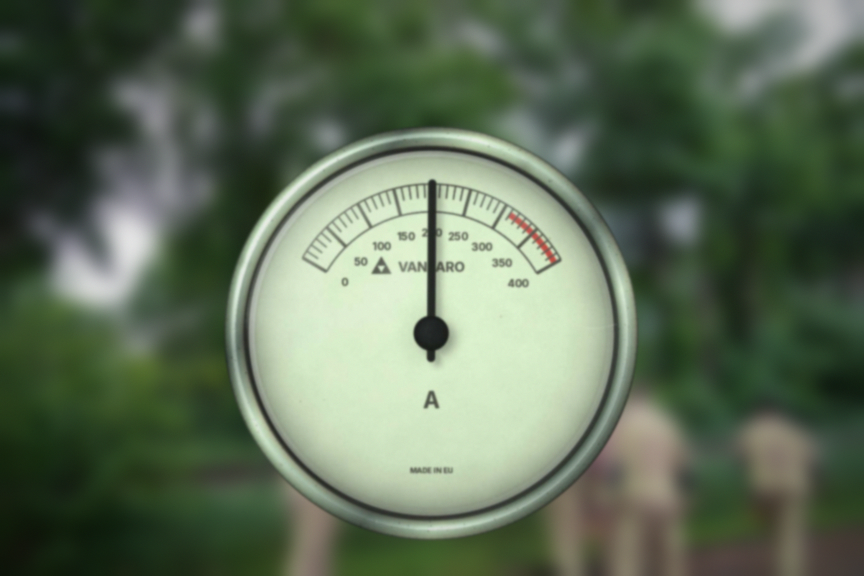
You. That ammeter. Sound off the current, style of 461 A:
200 A
